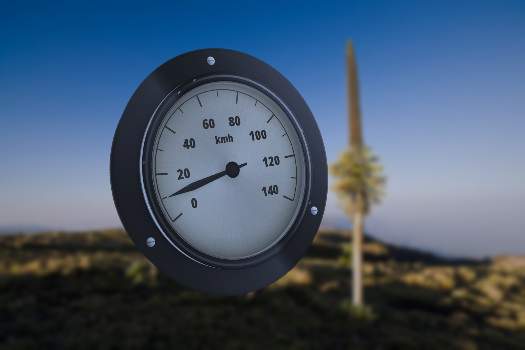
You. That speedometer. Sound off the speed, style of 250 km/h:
10 km/h
